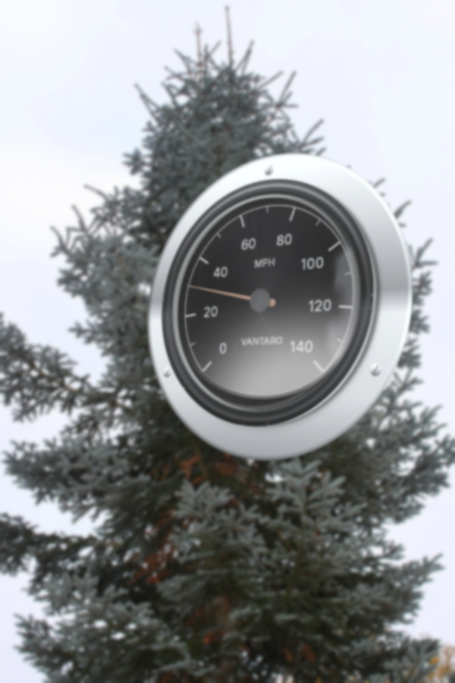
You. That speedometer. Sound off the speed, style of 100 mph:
30 mph
